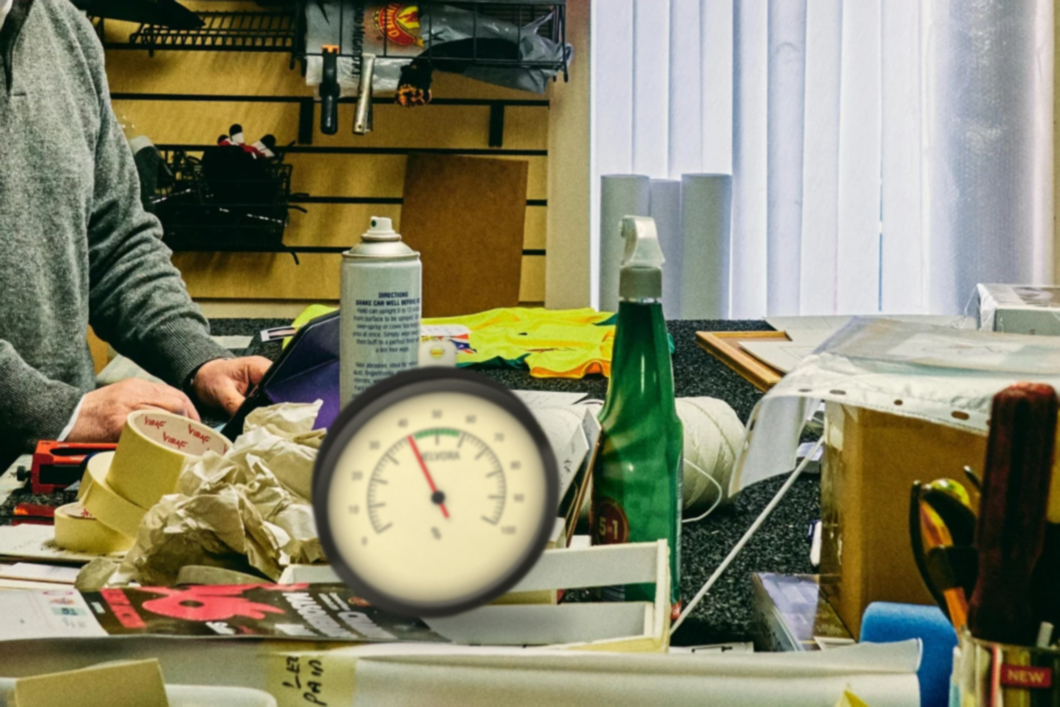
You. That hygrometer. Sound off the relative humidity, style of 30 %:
40 %
